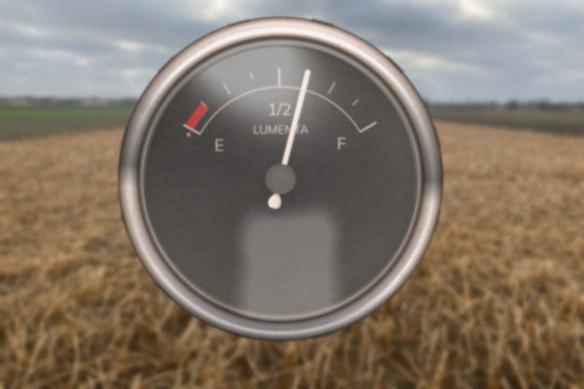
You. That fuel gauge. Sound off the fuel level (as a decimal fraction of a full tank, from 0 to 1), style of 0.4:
0.625
